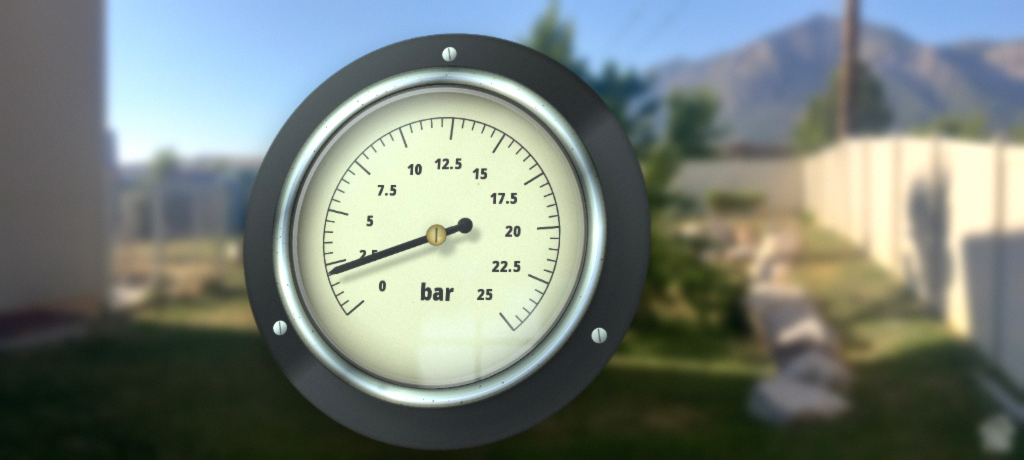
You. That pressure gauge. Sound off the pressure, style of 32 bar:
2 bar
